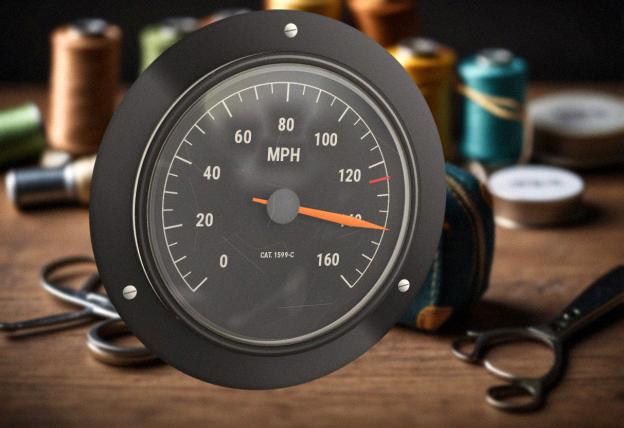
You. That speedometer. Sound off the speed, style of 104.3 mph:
140 mph
